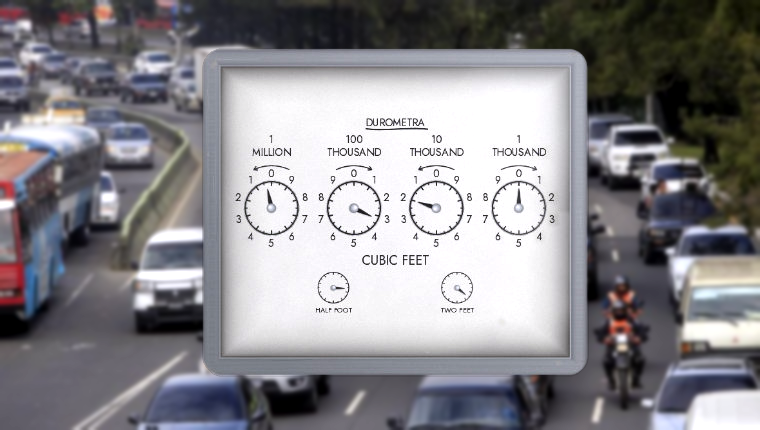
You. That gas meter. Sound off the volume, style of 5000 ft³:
32000 ft³
